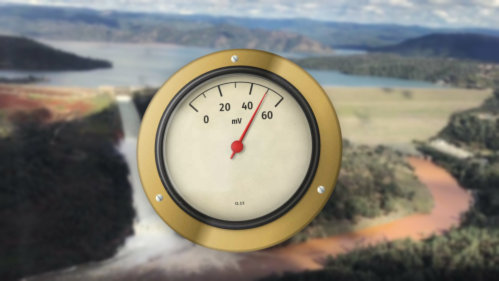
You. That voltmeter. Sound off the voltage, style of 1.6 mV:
50 mV
